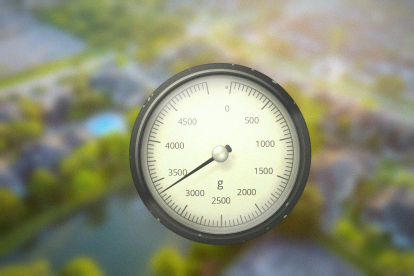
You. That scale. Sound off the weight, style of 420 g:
3350 g
